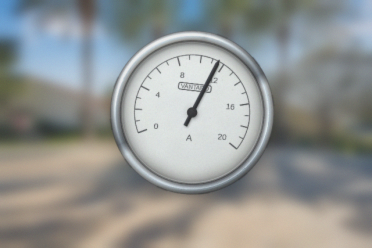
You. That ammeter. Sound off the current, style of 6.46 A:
11.5 A
